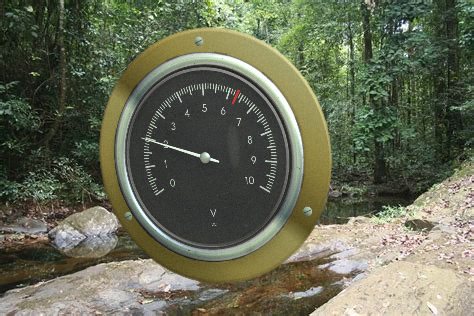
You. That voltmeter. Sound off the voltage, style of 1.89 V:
2 V
